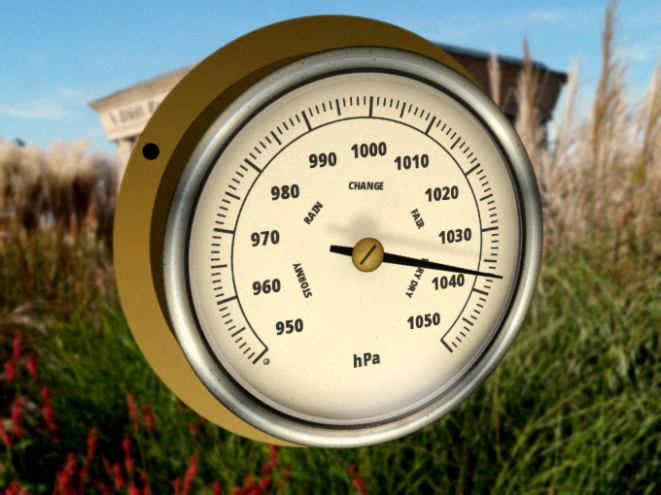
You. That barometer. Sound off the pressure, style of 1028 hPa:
1037 hPa
